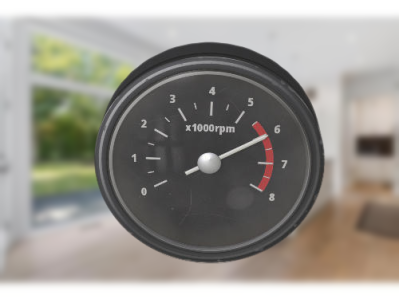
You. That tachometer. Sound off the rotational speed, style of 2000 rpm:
6000 rpm
